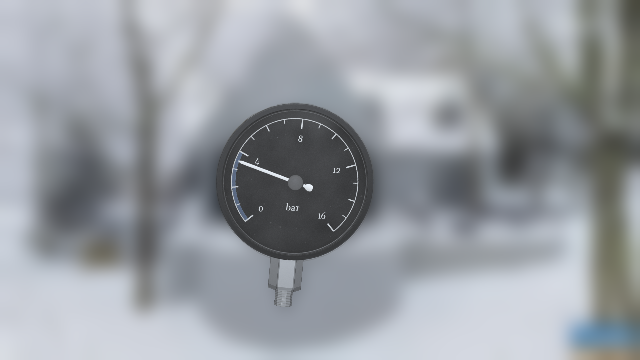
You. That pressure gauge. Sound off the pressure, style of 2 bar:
3.5 bar
